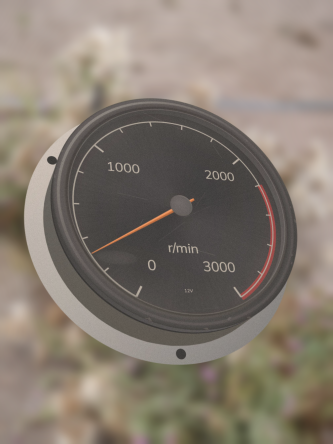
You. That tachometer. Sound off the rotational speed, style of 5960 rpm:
300 rpm
